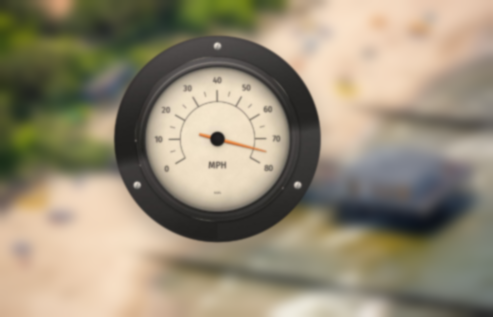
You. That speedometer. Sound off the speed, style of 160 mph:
75 mph
